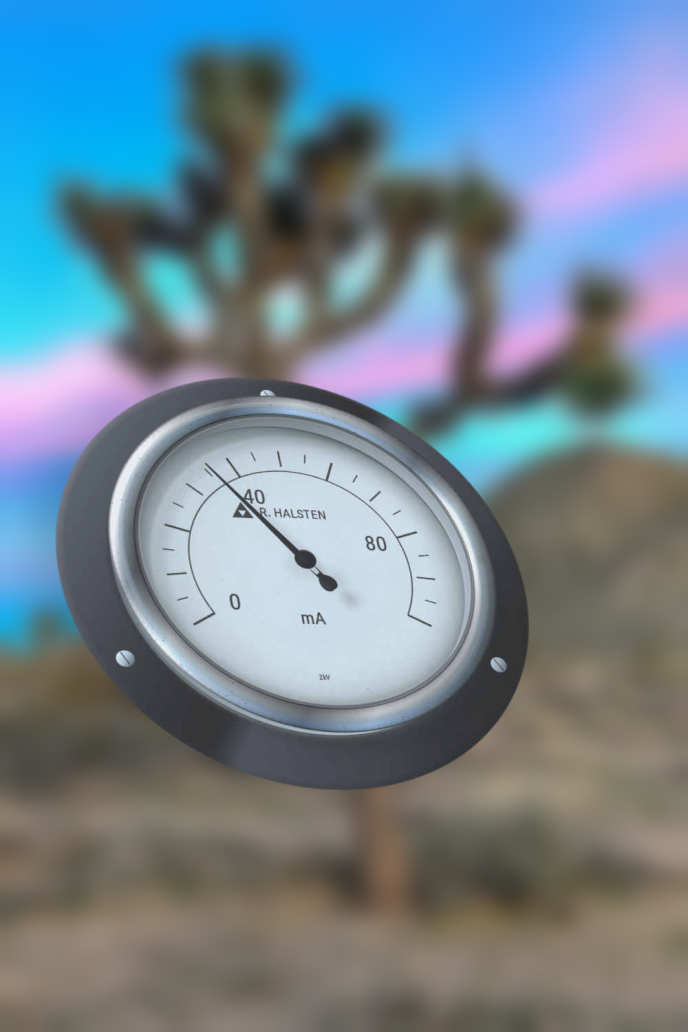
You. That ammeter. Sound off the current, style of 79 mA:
35 mA
